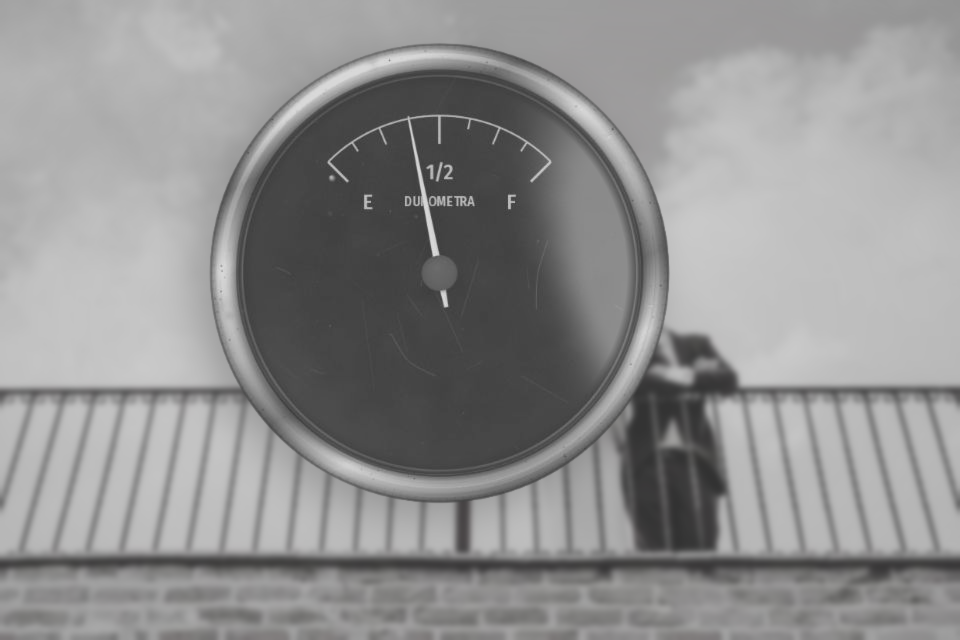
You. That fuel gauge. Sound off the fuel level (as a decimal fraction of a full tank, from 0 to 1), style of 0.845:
0.375
